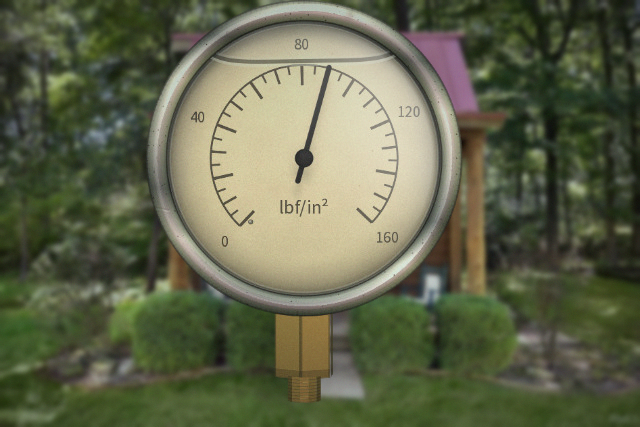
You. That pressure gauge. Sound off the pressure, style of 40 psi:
90 psi
